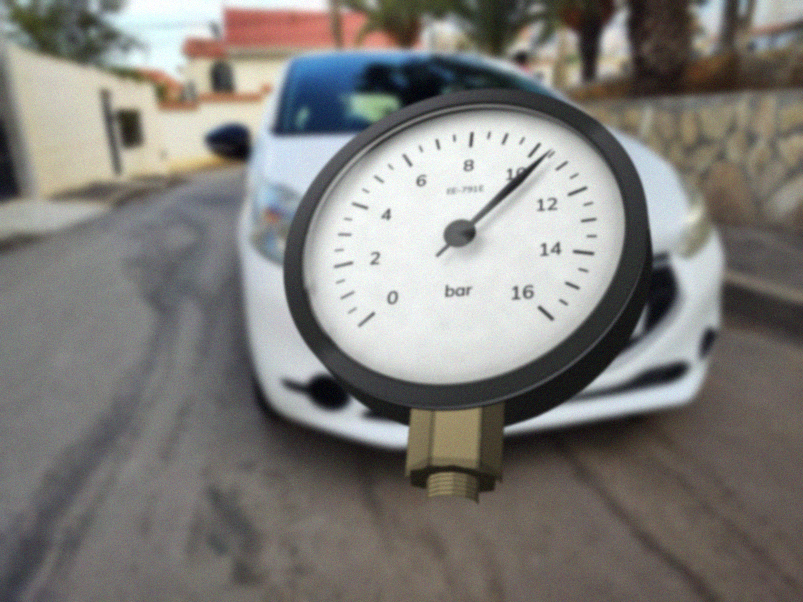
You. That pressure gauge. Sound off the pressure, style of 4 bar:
10.5 bar
